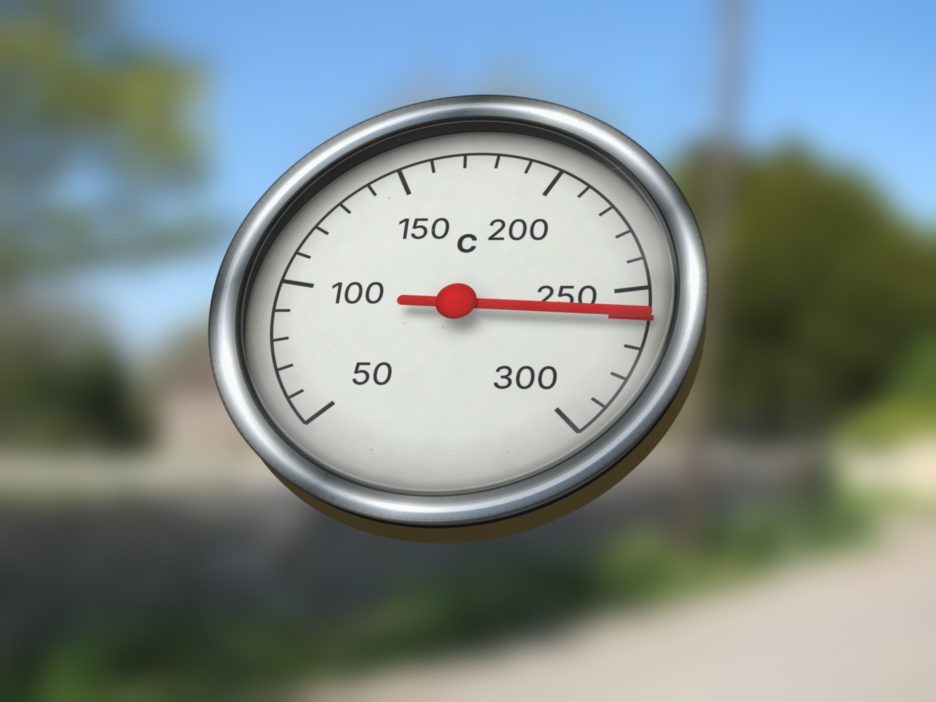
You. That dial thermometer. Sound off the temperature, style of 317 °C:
260 °C
